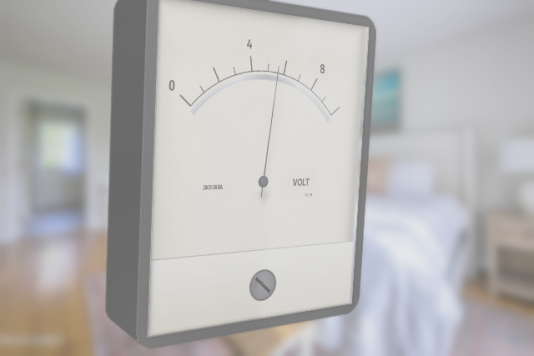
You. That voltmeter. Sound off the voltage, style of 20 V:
5.5 V
